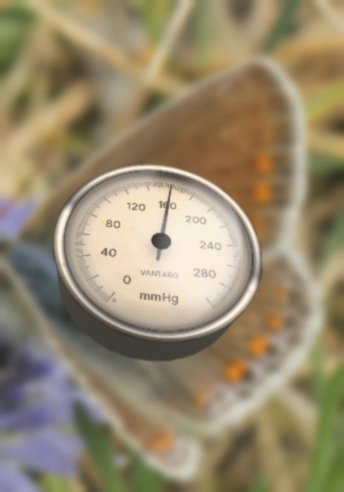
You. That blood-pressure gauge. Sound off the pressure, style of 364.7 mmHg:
160 mmHg
